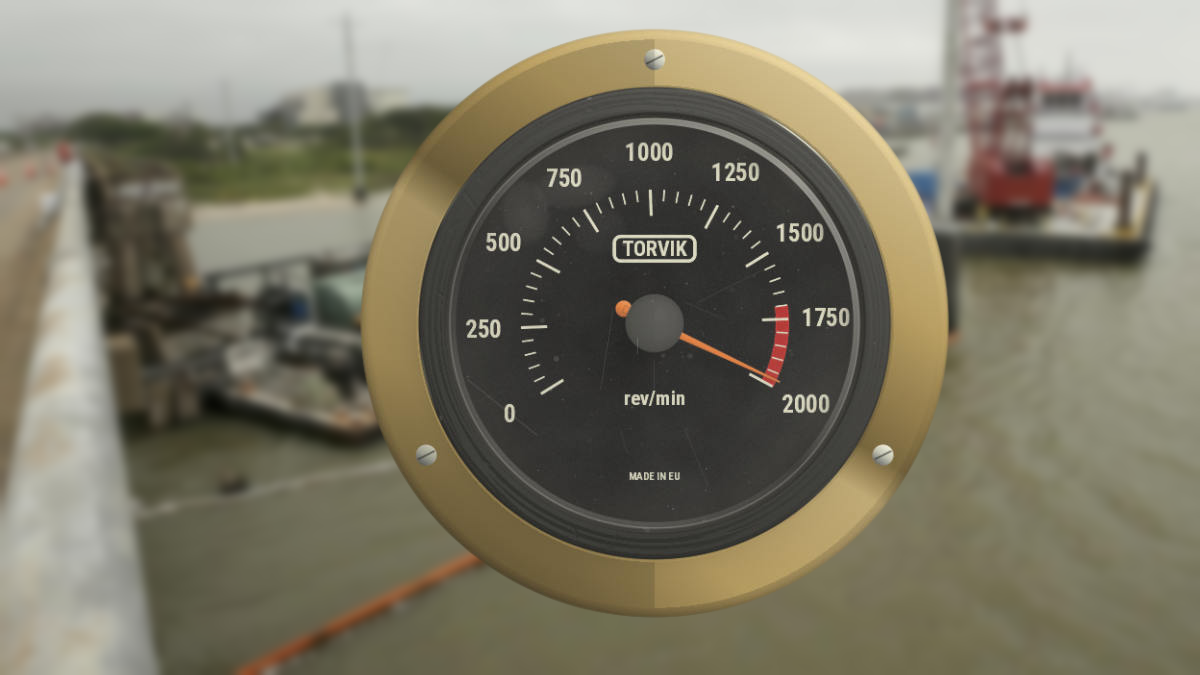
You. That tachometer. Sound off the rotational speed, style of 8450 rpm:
1975 rpm
